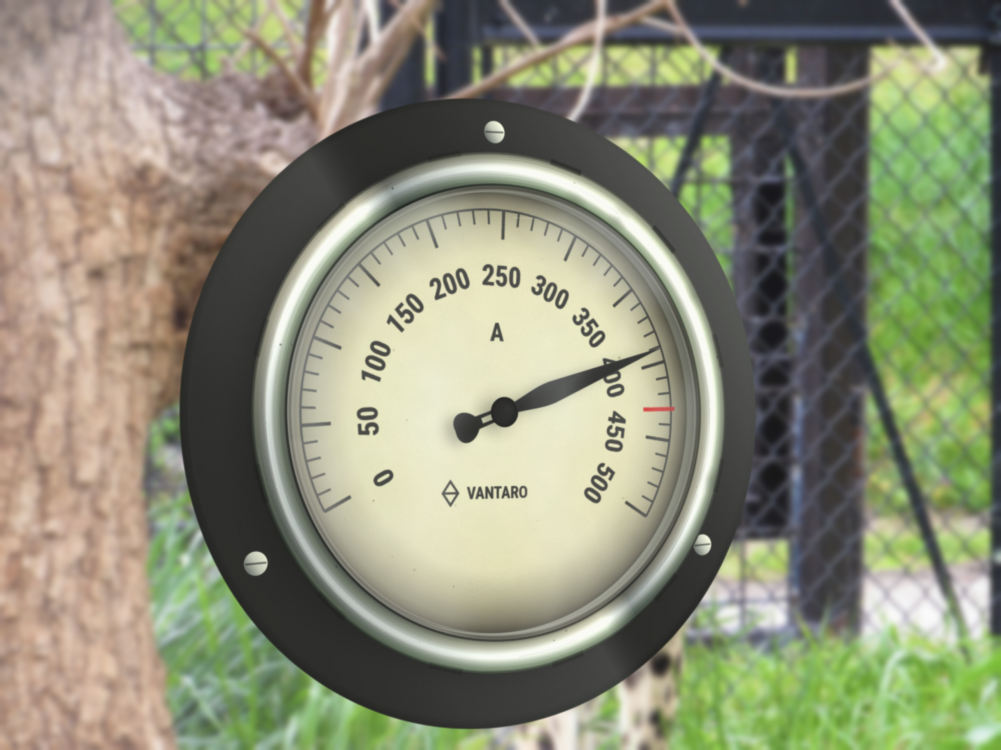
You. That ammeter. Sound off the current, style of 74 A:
390 A
